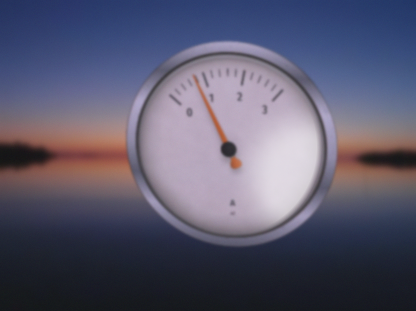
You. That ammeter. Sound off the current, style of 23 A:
0.8 A
